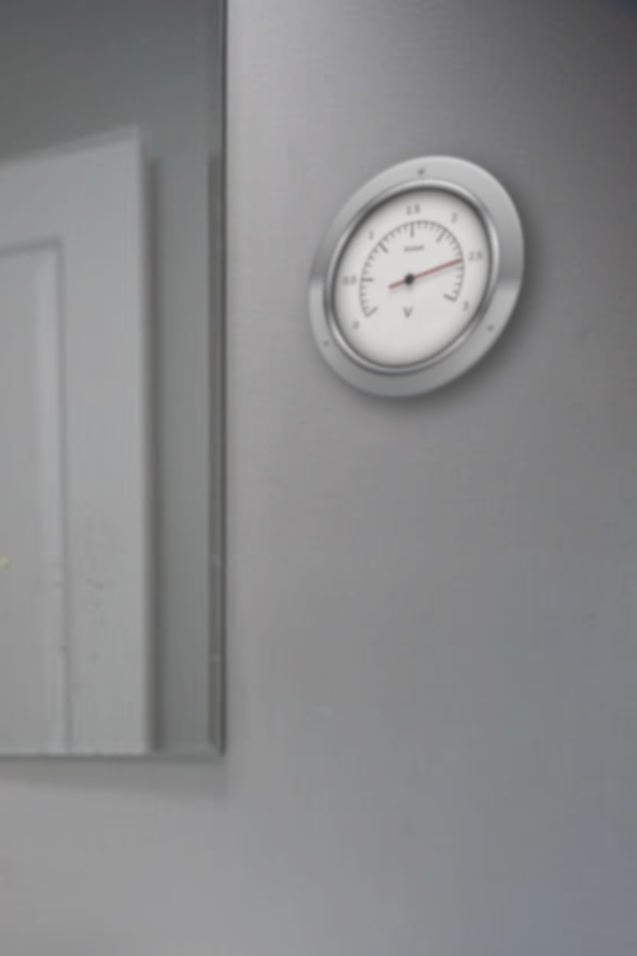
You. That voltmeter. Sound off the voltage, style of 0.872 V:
2.5 V
